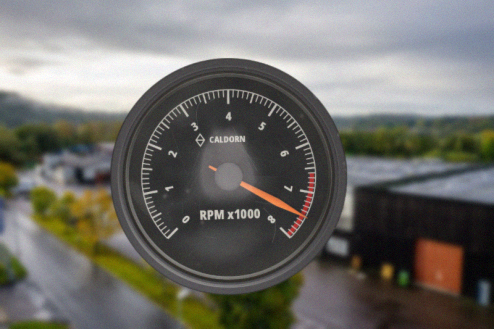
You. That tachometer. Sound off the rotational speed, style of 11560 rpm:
7500 rpm
